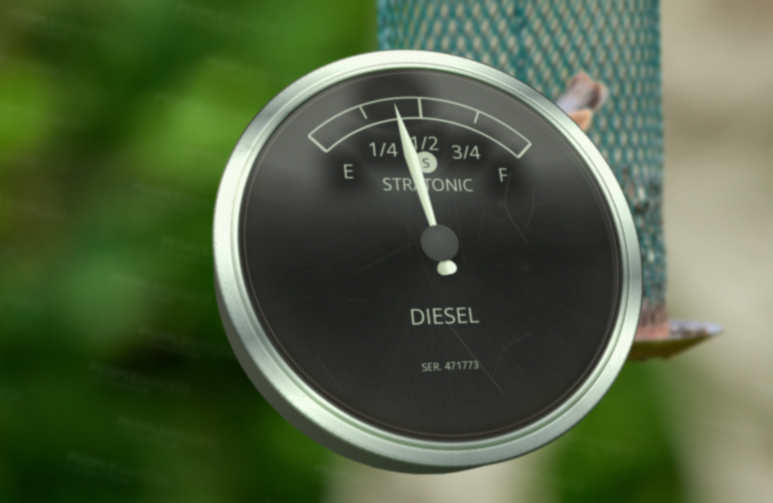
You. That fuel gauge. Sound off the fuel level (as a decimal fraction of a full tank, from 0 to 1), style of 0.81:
0.375
